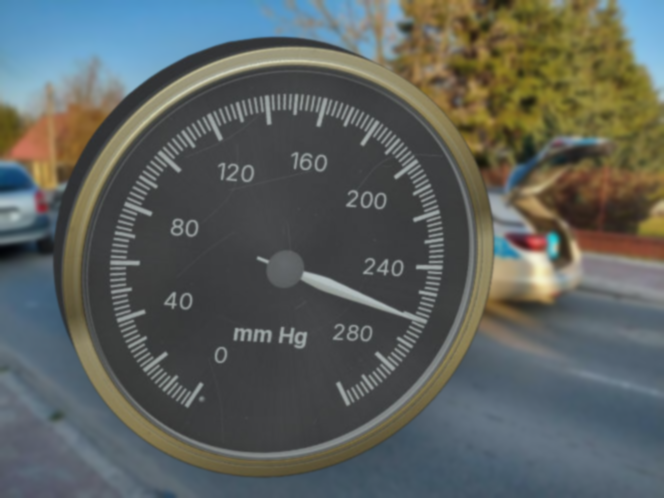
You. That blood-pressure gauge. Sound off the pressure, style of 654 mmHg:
260 mmHg
